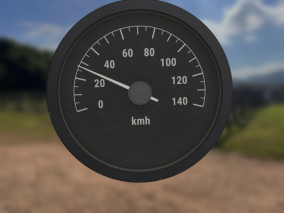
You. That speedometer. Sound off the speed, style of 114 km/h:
27.5 km/h
